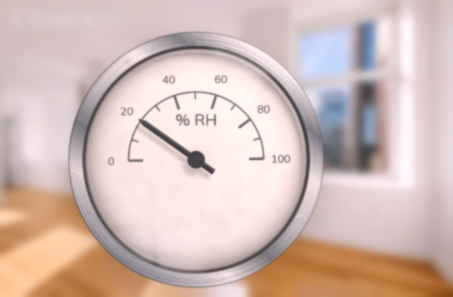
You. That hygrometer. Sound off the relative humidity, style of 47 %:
20 %
